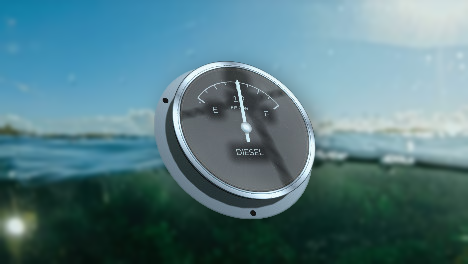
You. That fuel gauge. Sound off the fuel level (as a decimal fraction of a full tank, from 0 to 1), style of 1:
0.5
